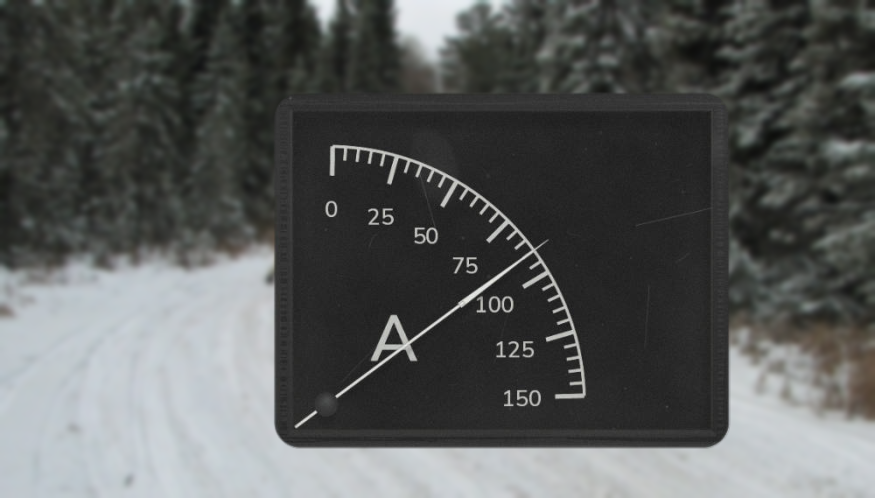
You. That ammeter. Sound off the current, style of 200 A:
90 A
